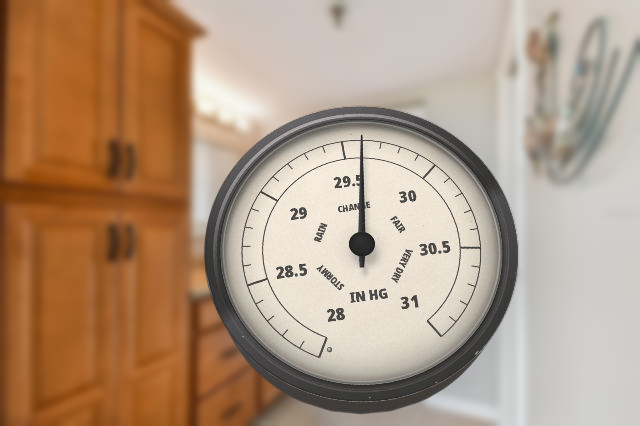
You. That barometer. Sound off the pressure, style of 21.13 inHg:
29.6 inHg
